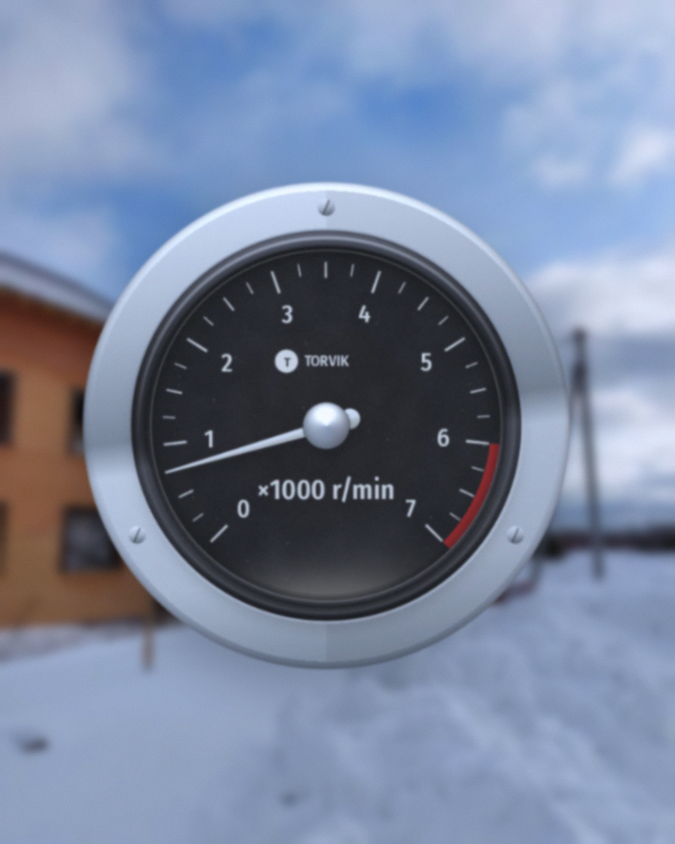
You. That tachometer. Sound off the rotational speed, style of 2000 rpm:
750 rpm
